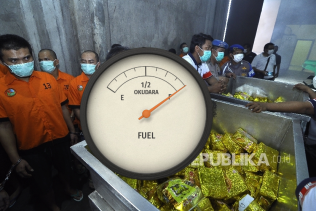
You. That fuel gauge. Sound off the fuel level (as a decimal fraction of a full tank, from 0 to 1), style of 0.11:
1
